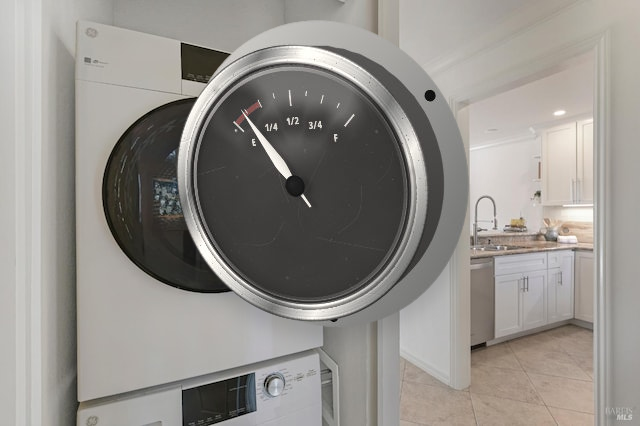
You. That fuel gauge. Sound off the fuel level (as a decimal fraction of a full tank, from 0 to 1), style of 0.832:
0.125
